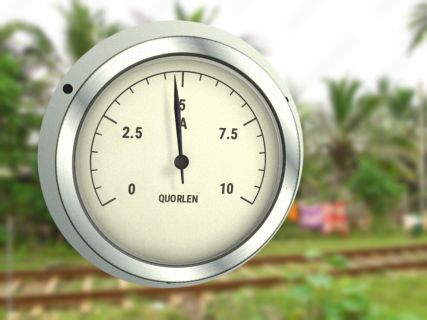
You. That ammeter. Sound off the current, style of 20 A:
4.75 A
